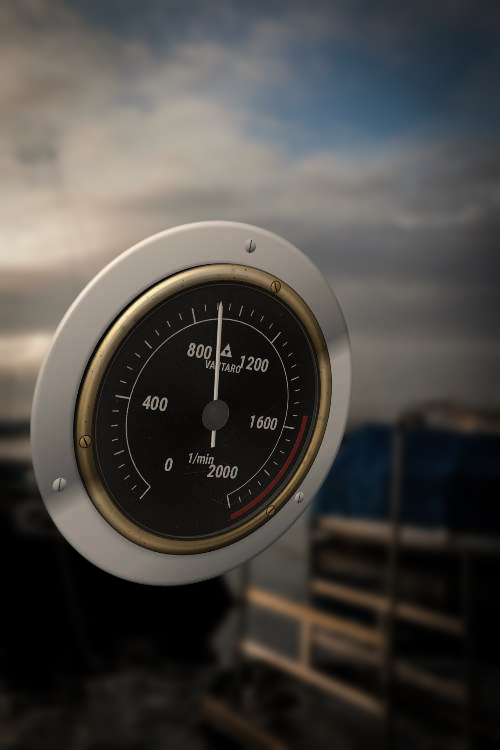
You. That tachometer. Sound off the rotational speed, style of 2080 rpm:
900 rpm
